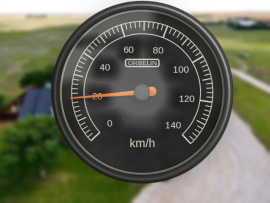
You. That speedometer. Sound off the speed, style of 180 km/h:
20 km/h
